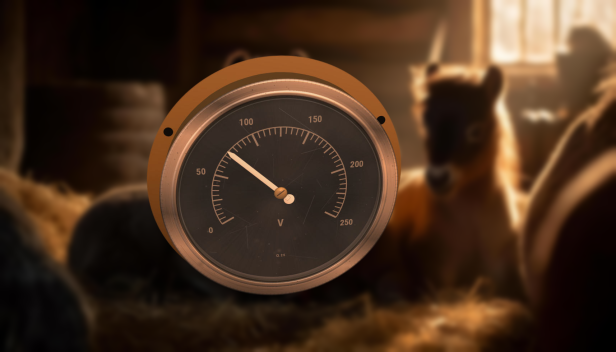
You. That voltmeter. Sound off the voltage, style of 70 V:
75 V
